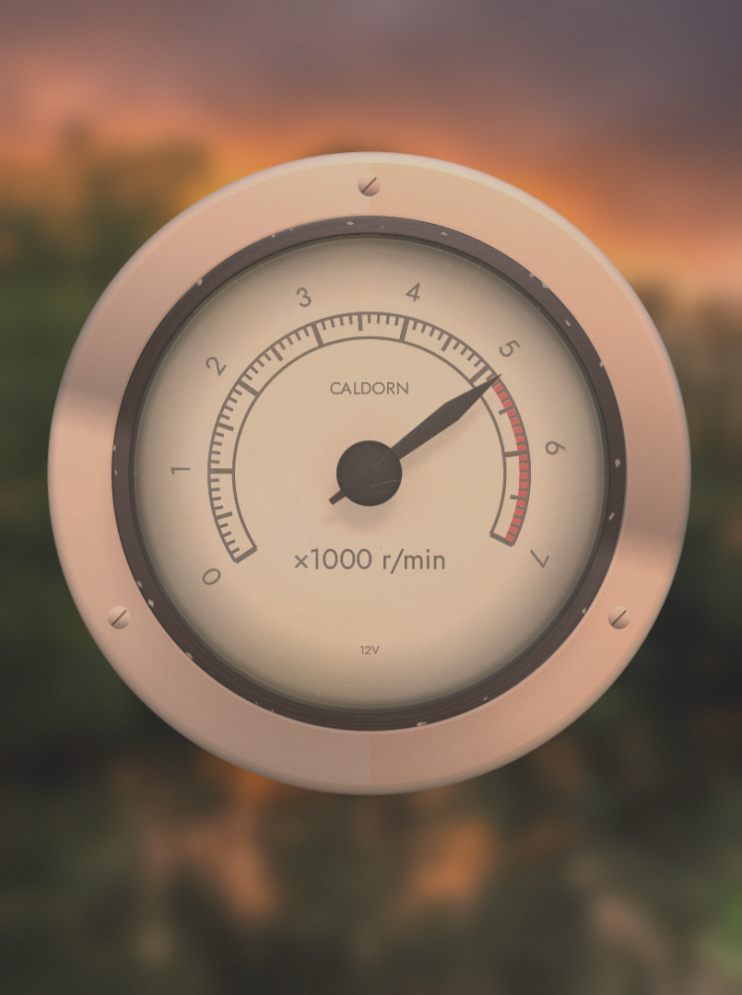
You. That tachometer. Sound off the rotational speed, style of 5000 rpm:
5150 rpm
